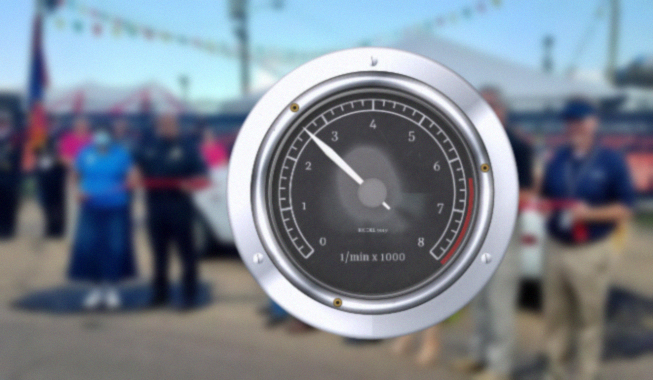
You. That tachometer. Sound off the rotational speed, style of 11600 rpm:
2600 rpm
